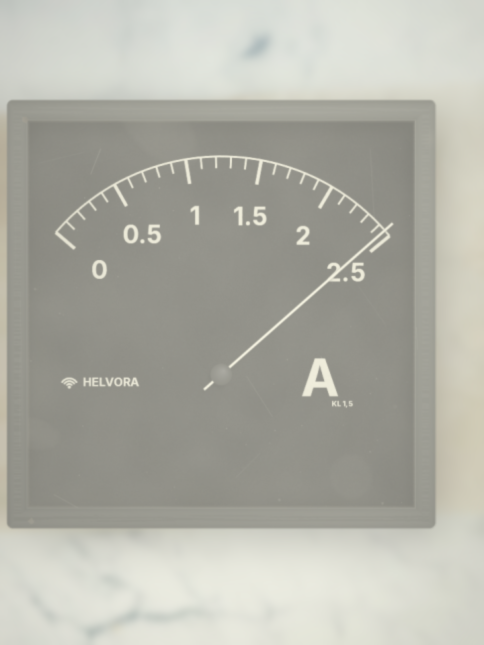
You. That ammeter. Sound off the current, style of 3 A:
2.45 A
